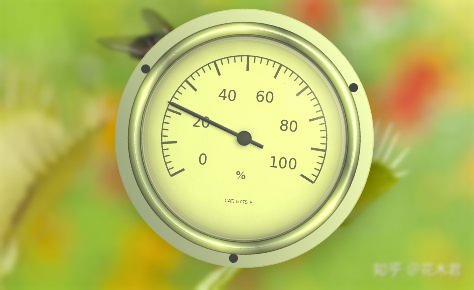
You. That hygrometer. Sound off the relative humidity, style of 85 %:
22 %
